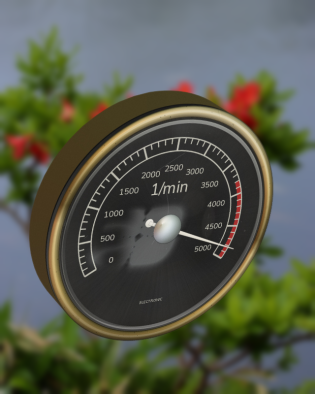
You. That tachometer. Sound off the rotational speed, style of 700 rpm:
4800 rpm
